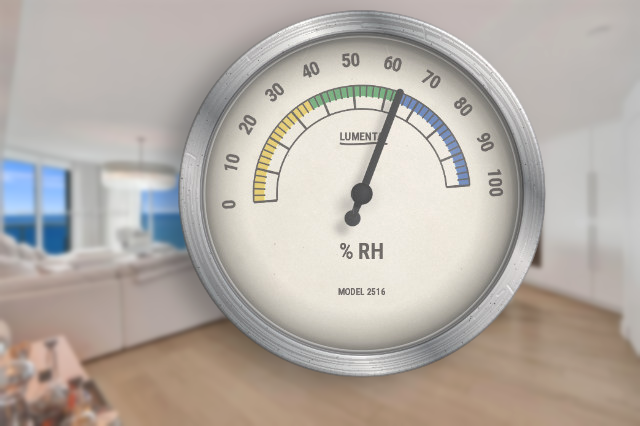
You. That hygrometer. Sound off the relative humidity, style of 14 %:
64 %
